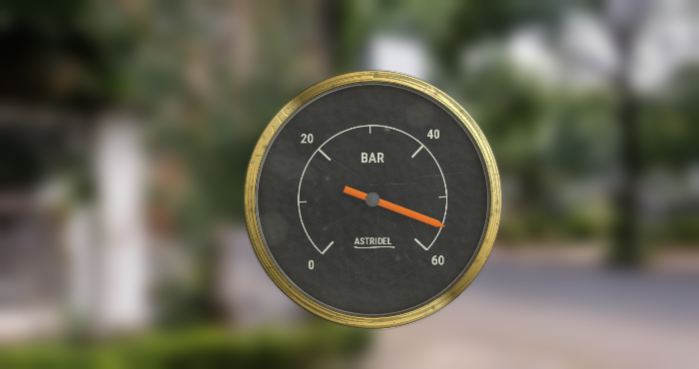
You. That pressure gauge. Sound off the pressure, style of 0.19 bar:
55 bar
